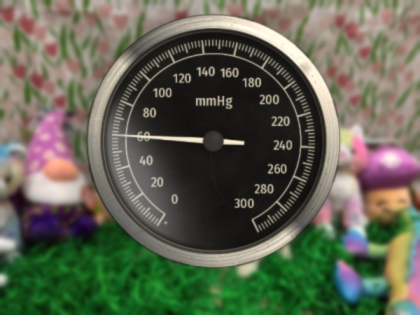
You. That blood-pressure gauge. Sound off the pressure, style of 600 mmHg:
60 mmHg
